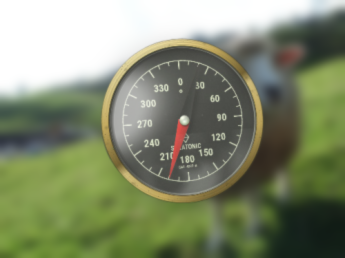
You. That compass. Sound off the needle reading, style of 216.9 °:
200 °
